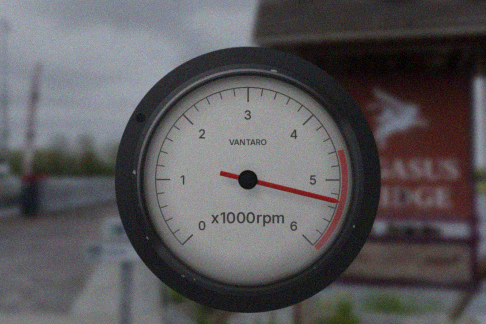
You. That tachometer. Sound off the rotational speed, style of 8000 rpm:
5300 rpm
